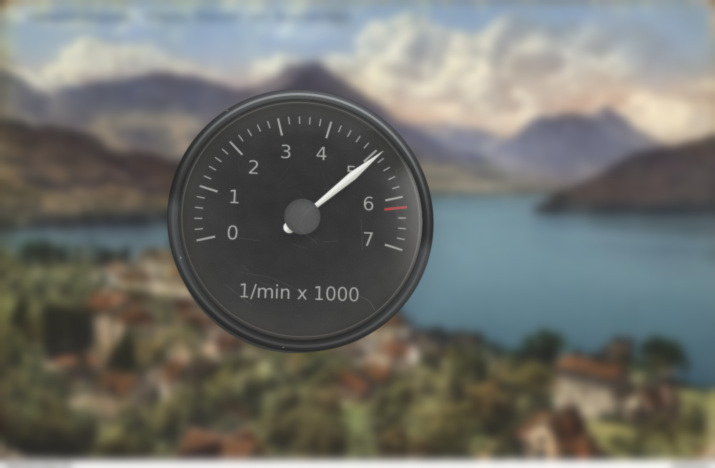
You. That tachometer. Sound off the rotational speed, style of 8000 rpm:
5100 rpm
